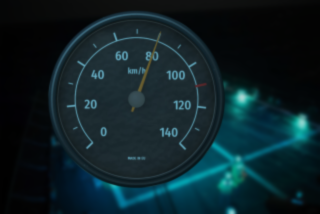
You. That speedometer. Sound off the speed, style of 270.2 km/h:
80 km/h
